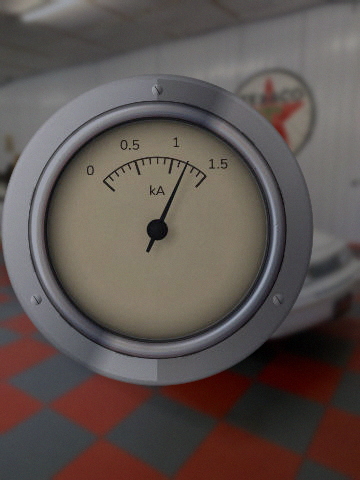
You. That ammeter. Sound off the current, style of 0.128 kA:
1.2 kA
